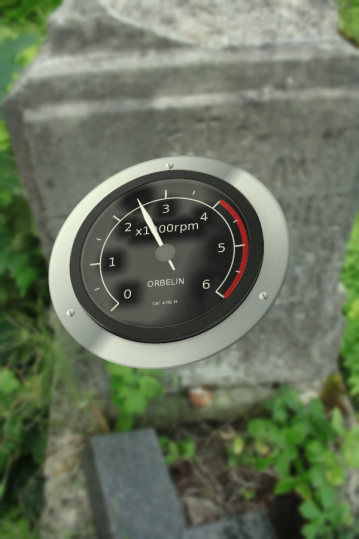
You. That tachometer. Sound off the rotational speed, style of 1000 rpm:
2500 rpm
